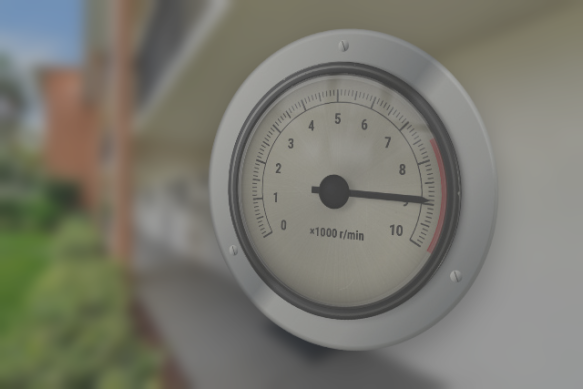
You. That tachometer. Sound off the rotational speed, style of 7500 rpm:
8900 rpm
